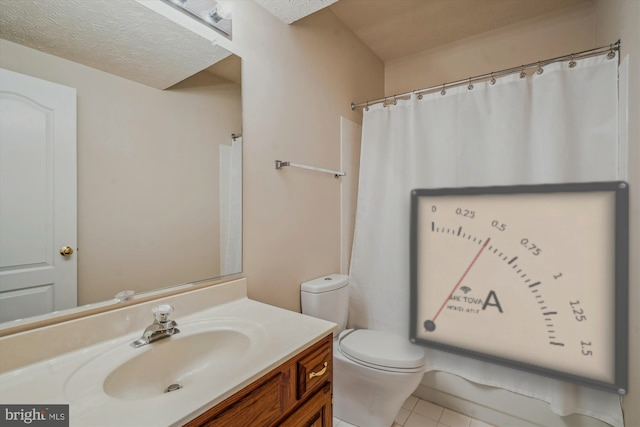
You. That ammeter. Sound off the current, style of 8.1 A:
0.5 A
